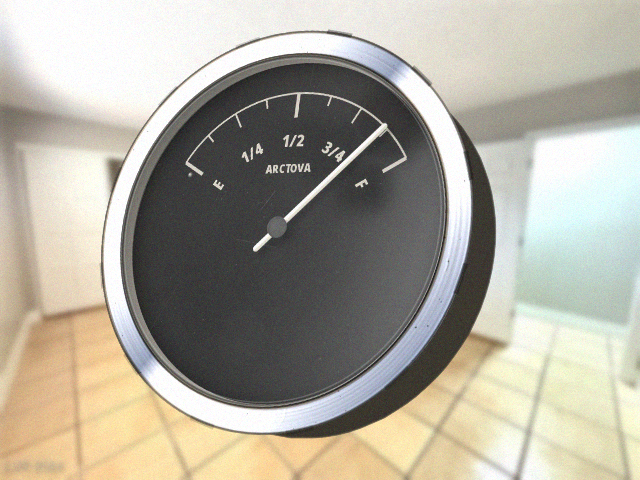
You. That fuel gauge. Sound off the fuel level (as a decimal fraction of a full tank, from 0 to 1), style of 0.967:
0.875
